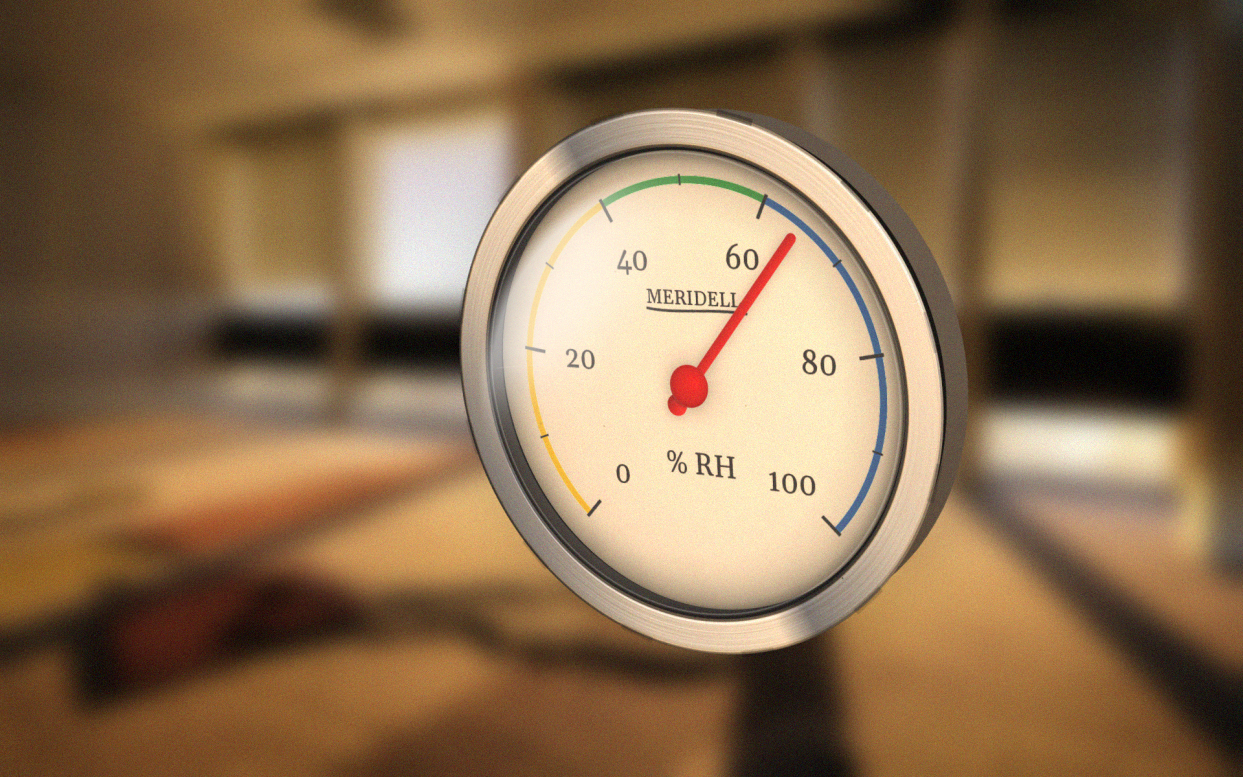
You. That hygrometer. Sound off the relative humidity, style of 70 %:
65 %
